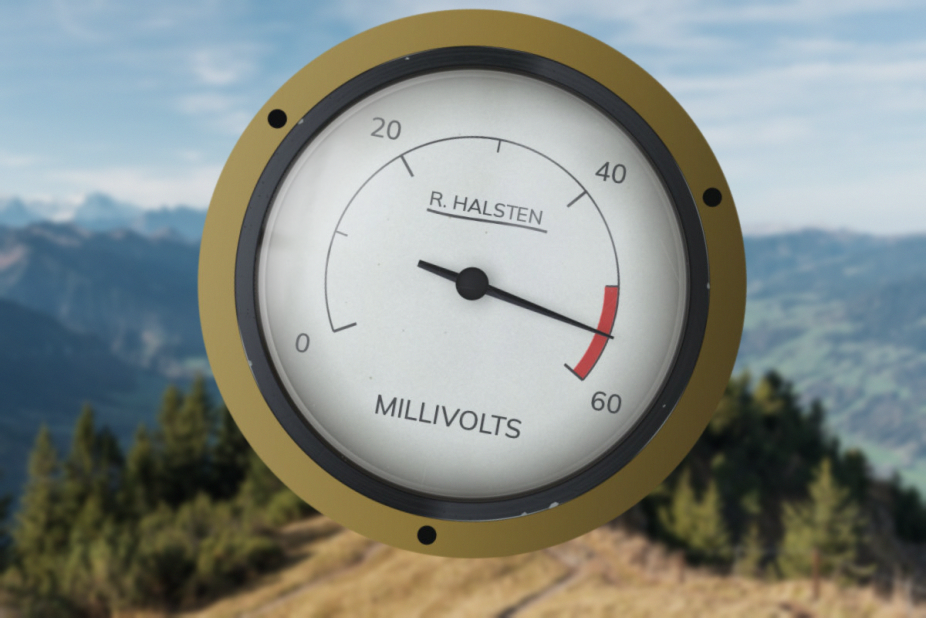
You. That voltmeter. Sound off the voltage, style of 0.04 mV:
55 mV
